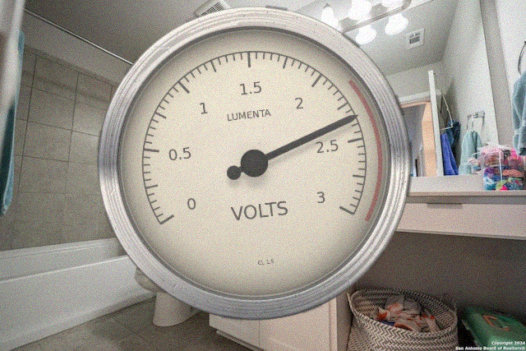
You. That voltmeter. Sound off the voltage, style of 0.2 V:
2.35 V
